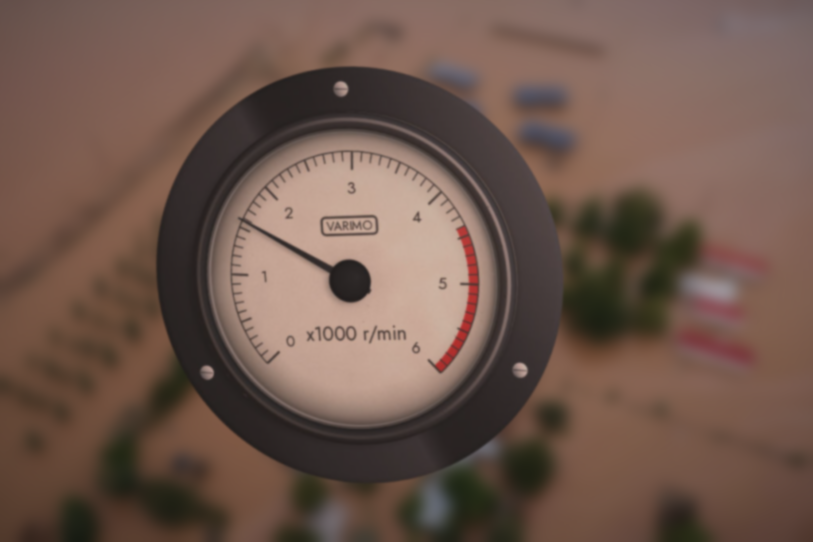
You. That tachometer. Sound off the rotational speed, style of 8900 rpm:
1600 rpm
